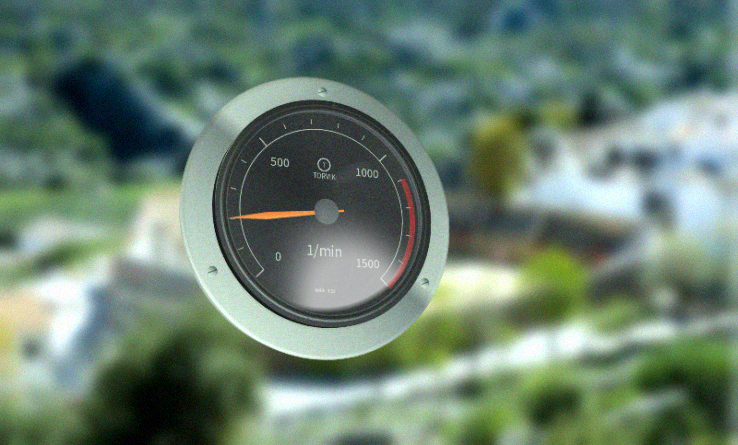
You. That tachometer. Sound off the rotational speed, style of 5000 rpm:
200 rpm
